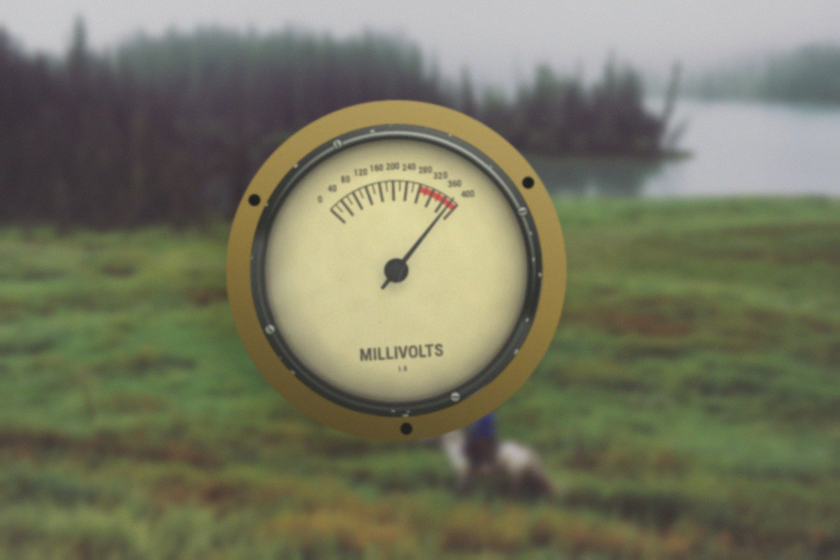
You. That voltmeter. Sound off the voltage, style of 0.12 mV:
380 mV
